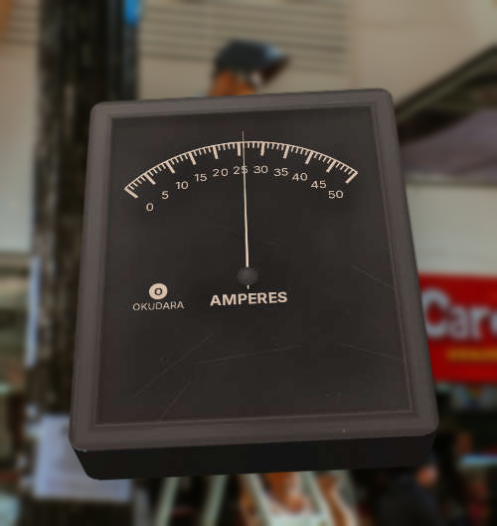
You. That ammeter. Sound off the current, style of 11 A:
26 A
